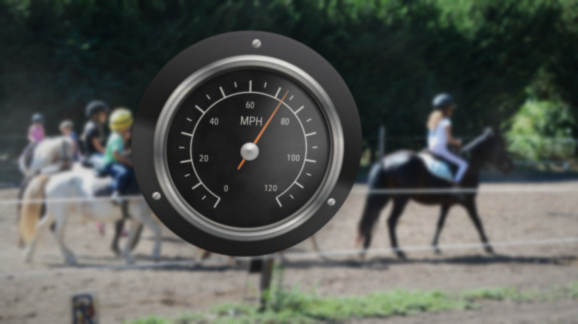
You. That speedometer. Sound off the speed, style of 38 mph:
72.5 mph
